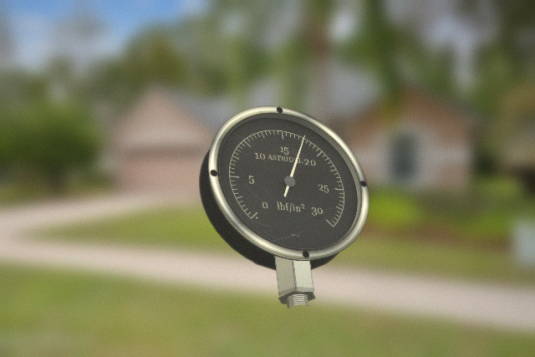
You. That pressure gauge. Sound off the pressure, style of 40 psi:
17.5 psi
